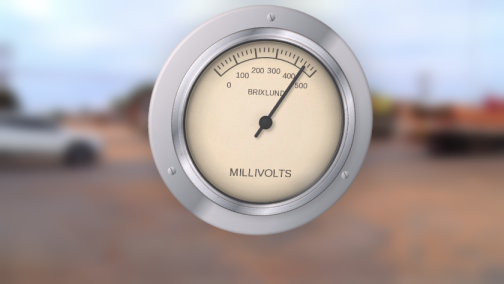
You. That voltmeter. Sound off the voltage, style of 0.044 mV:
440 mV
